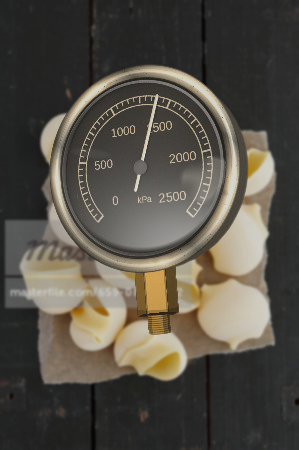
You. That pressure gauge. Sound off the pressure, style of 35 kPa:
1400 kPa
